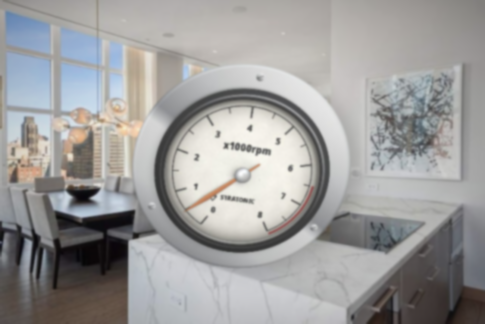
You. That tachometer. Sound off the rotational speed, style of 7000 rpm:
500 rpm
